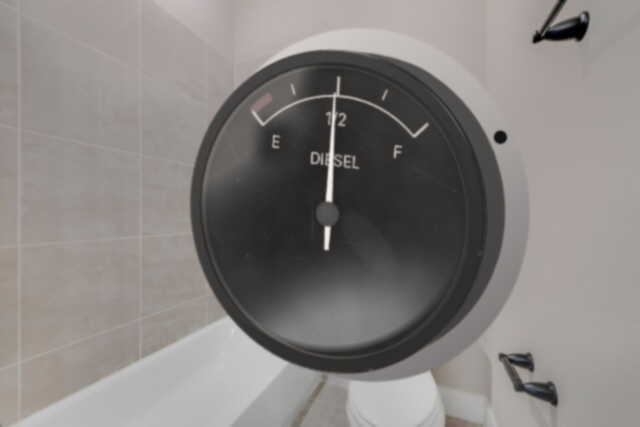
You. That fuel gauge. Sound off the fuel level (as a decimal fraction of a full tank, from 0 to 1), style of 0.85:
0.5
